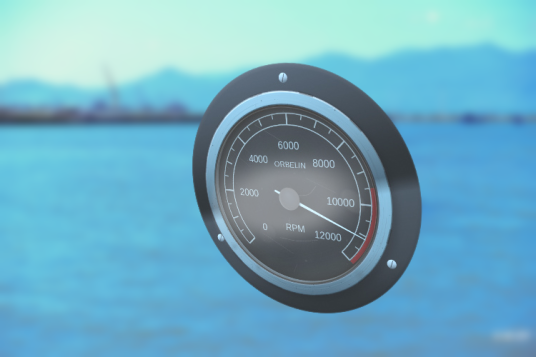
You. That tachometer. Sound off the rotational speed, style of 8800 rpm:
11000 rpm
